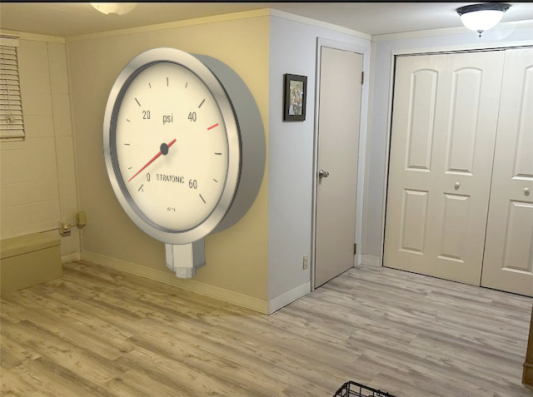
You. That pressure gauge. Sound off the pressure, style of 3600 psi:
2.5 psi
